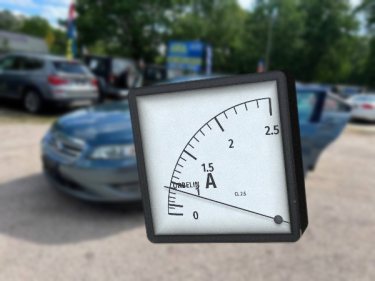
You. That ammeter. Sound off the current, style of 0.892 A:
0.9 A
